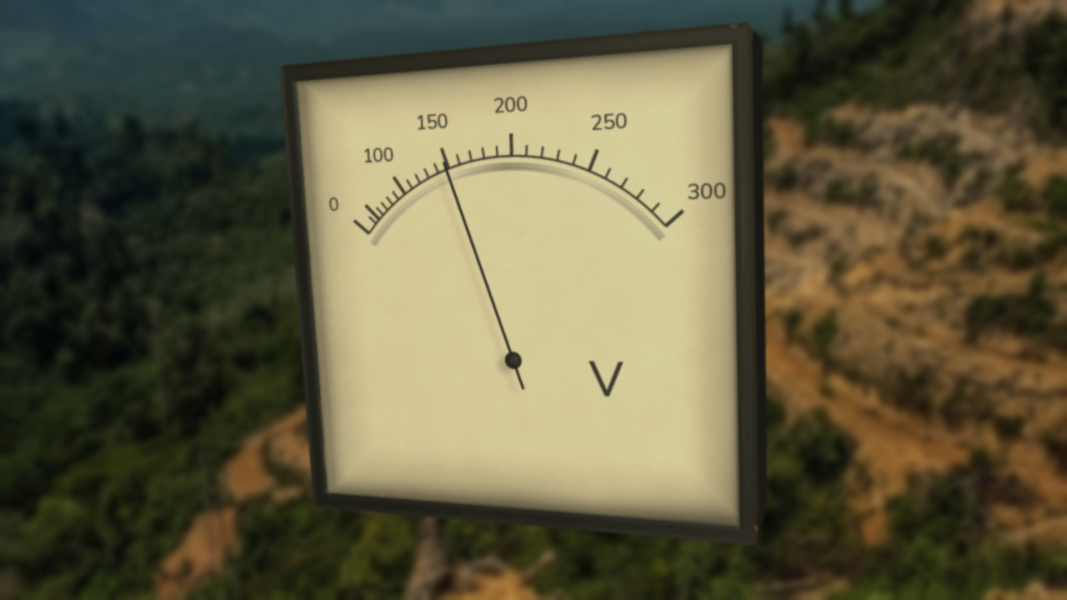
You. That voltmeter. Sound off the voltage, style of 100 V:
150 V
